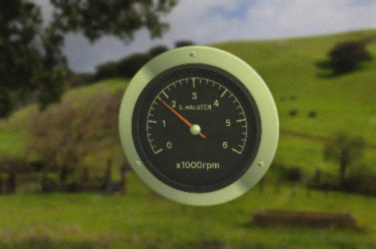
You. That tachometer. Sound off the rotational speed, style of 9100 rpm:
1800 rpm
